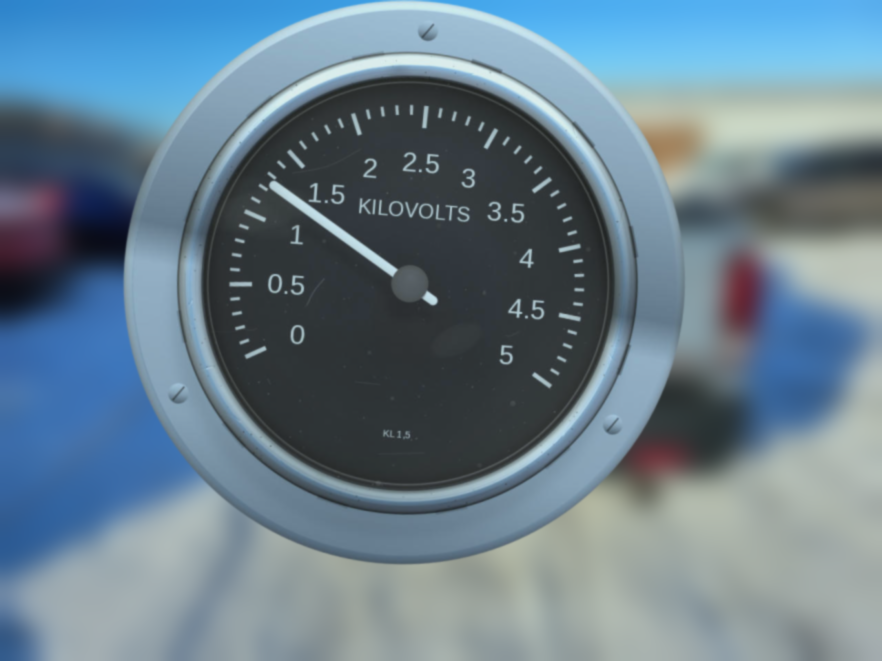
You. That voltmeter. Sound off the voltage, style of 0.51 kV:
1.25 kV
